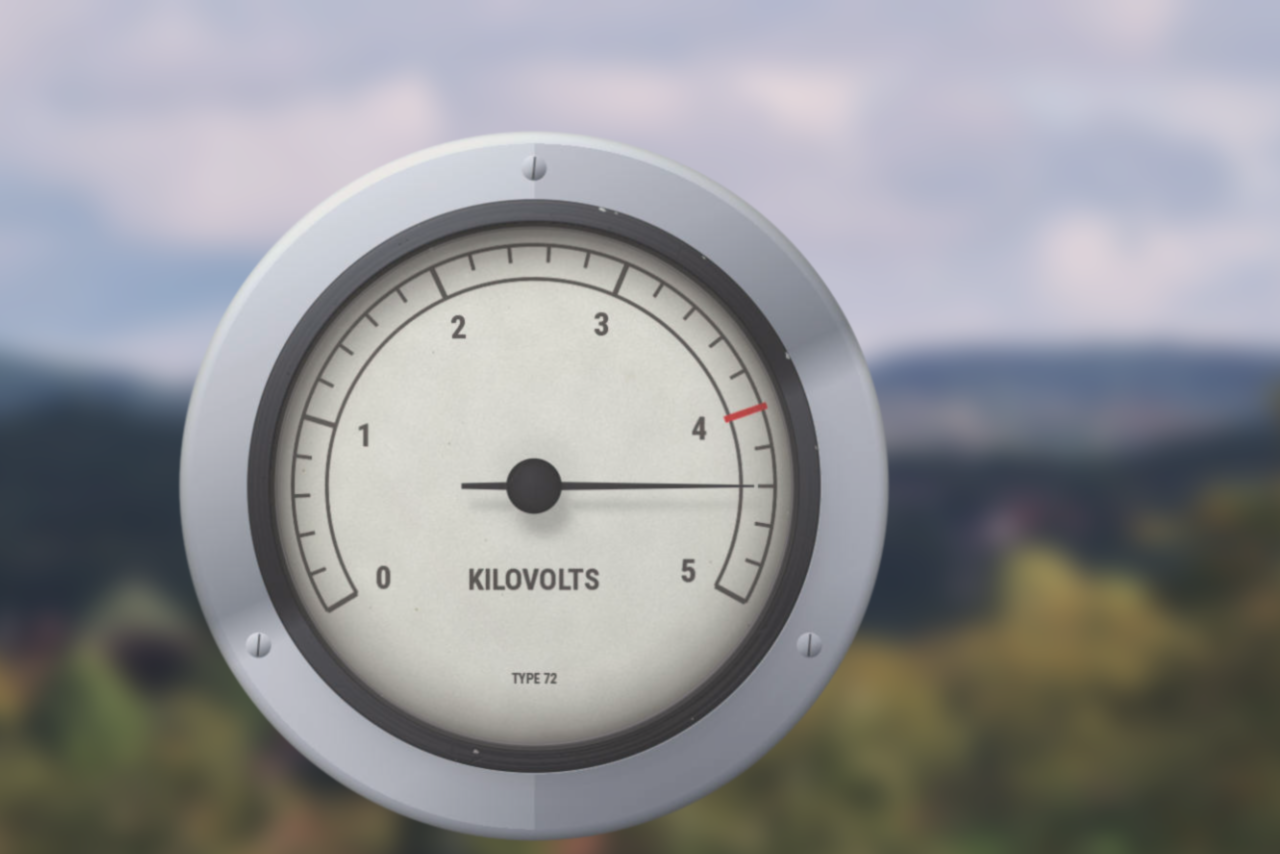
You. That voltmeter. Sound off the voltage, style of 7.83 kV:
4.4 kV
